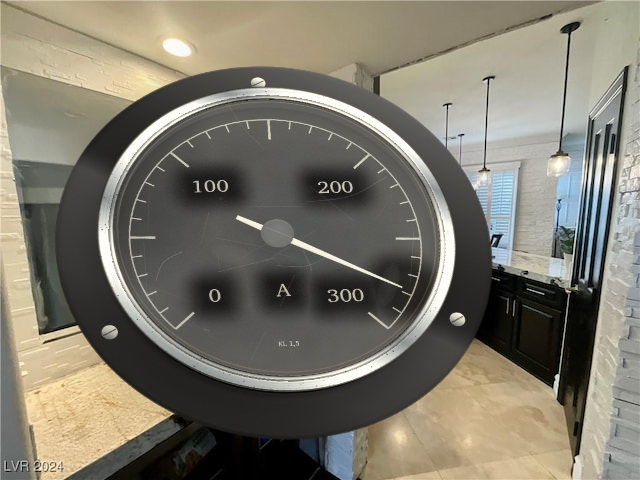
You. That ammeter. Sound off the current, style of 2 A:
280 A
